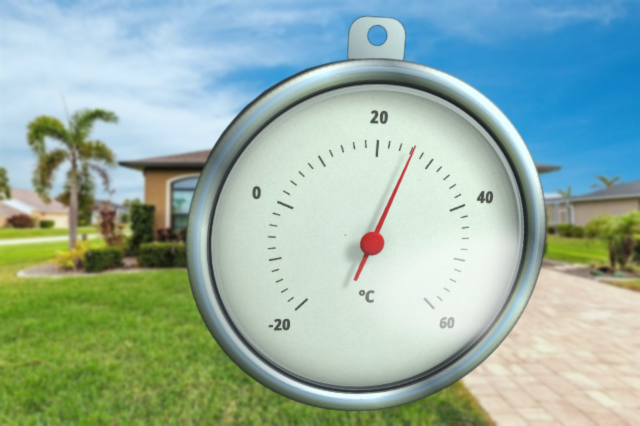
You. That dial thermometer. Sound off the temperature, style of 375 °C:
26 °C
